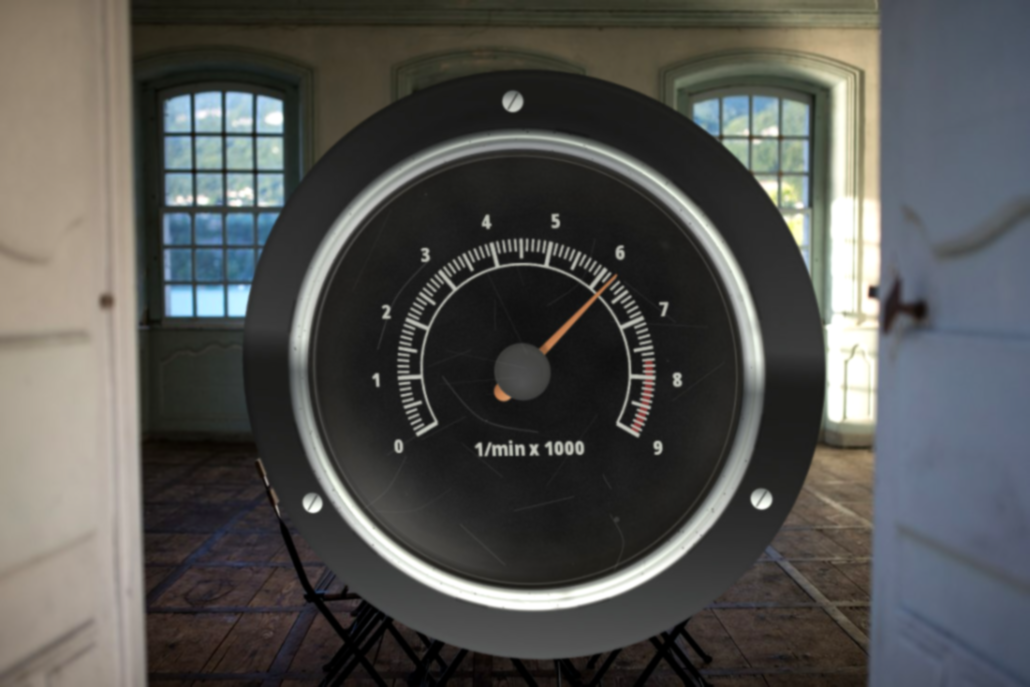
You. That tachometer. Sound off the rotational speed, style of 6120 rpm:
6200 rpm
